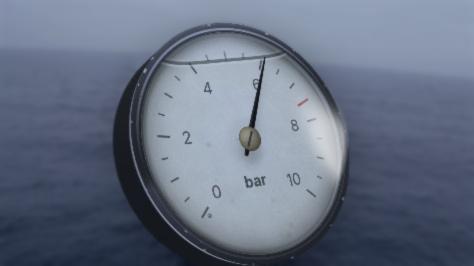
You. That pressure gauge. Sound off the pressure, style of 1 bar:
6 bar
